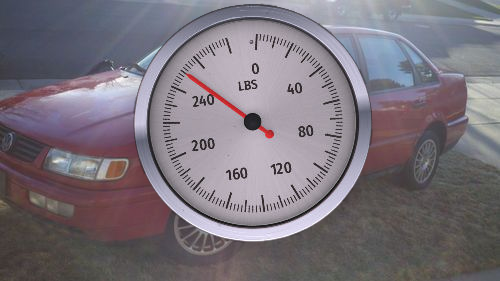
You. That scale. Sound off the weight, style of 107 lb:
250 lb
